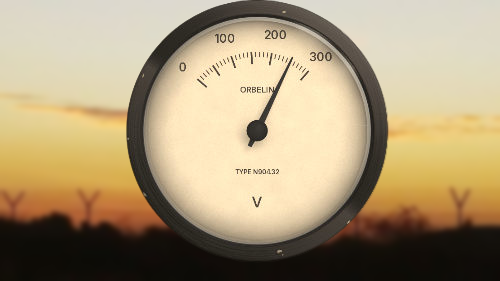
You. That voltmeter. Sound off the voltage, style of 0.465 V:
250 V
